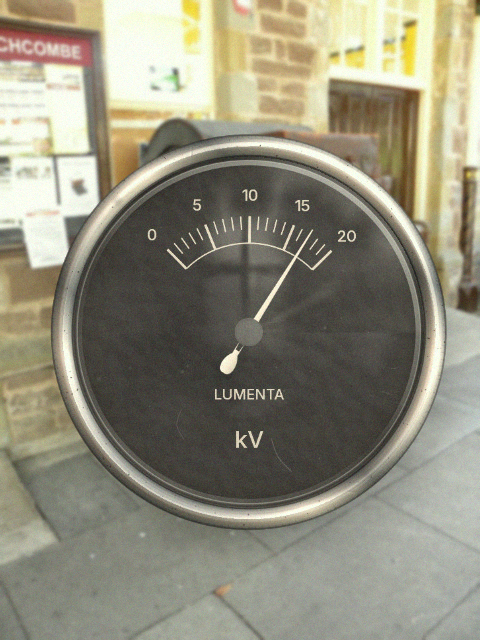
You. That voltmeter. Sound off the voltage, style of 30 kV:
17 kV
